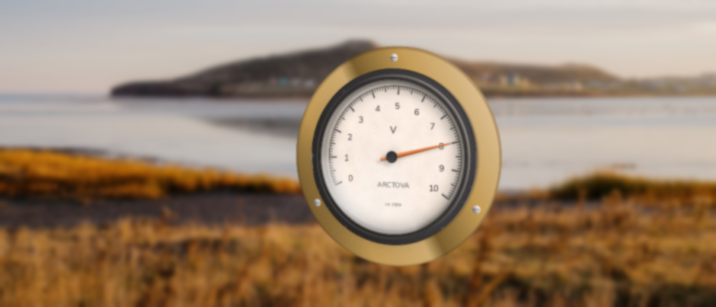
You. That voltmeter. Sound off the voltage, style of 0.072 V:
8 V
